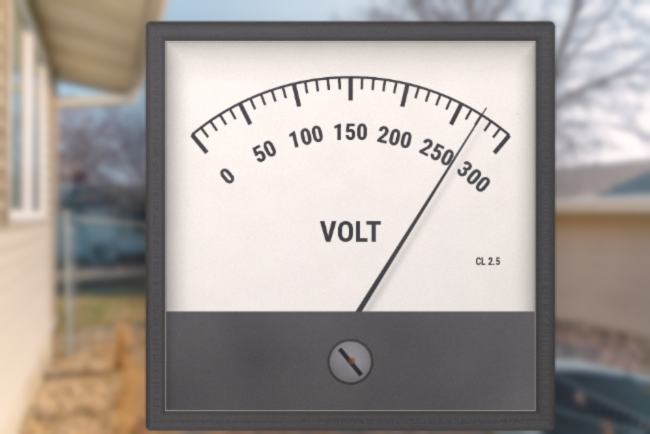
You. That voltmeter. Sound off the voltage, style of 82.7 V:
270 V
